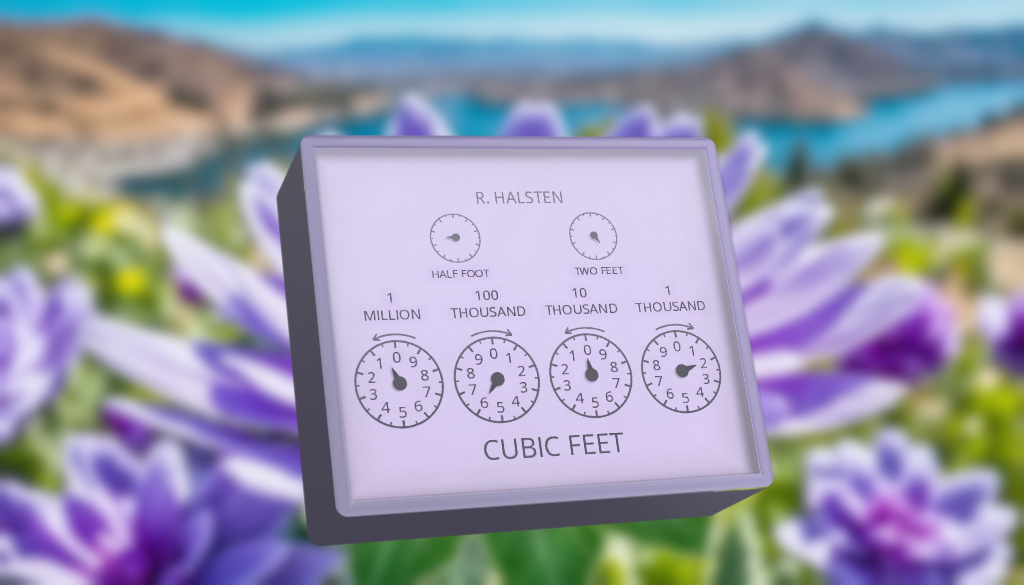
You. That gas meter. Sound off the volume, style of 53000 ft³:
60200 ft³
